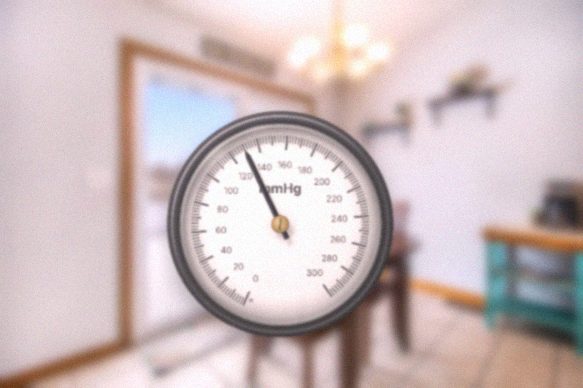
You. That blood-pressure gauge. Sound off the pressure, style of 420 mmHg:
130 mmHg
